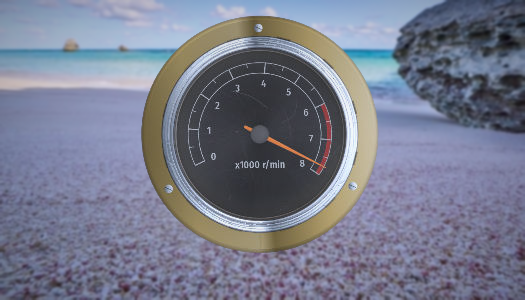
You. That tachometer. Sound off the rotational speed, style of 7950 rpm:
7750 rpm
